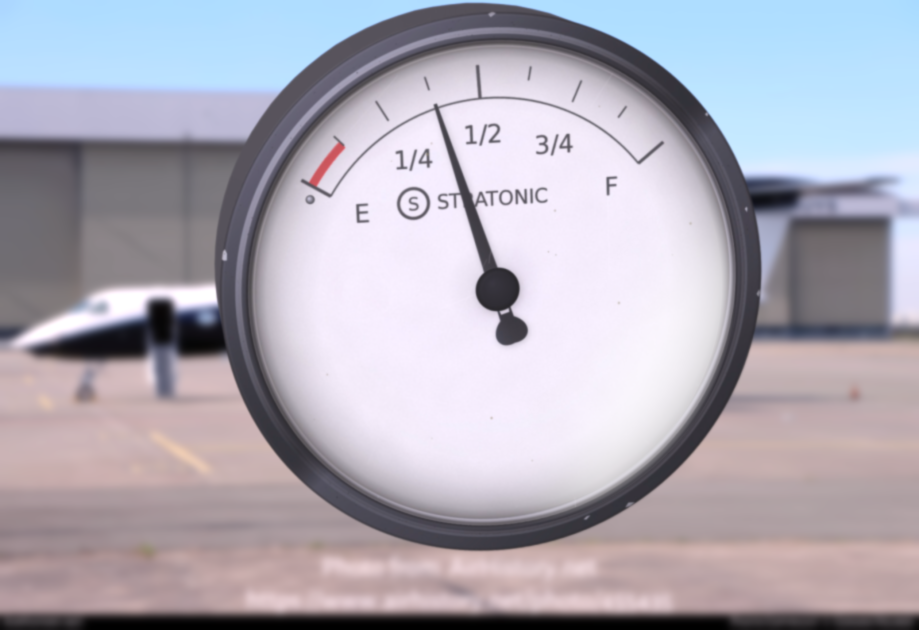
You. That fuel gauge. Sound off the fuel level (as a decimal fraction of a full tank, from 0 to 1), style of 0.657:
0.375
